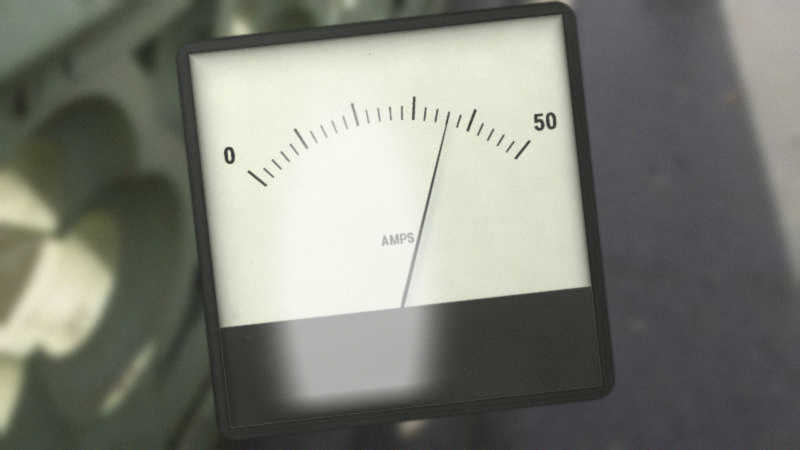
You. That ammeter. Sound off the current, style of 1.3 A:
36 A
